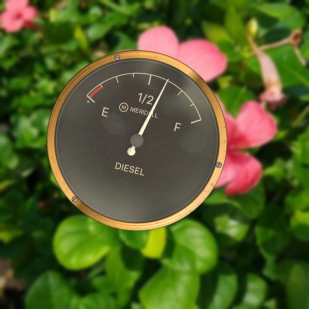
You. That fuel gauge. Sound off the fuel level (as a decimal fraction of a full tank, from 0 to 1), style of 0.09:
0.625
